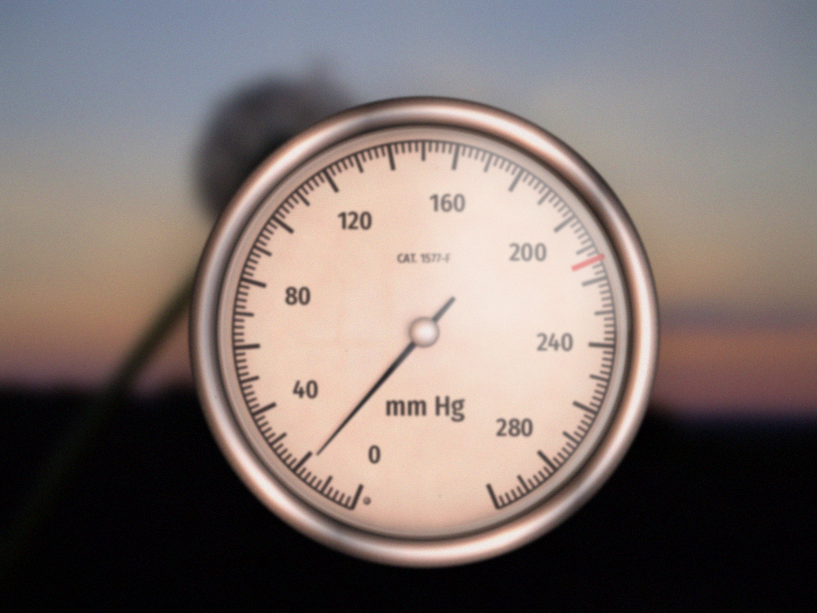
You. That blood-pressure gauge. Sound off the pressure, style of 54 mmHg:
18 mmHg
